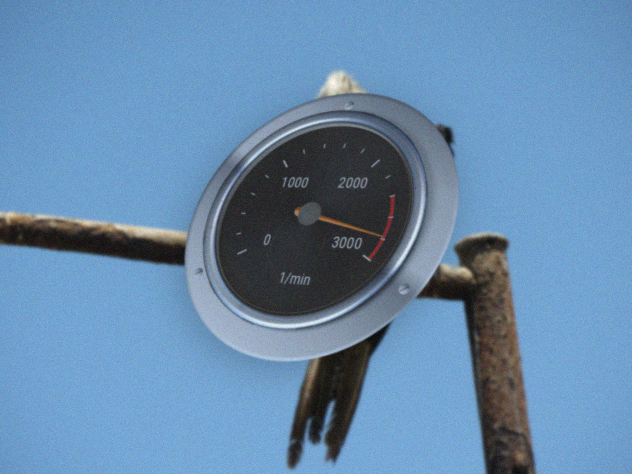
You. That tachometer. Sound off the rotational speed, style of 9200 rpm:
2800 rpm
